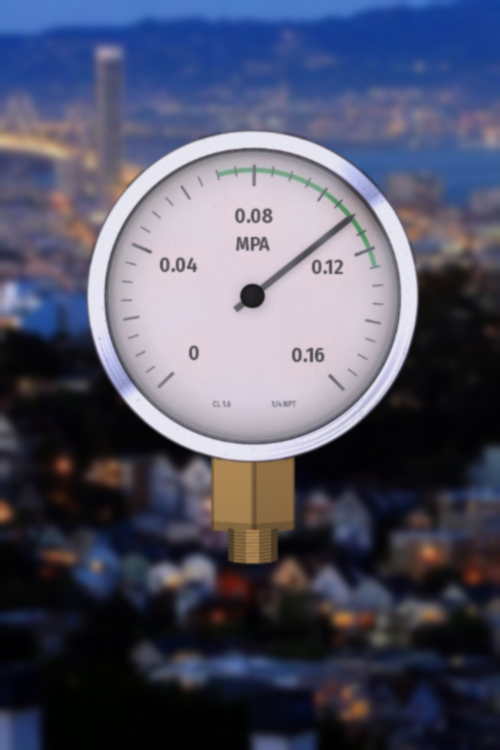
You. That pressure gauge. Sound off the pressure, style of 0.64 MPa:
0.11 MPa
